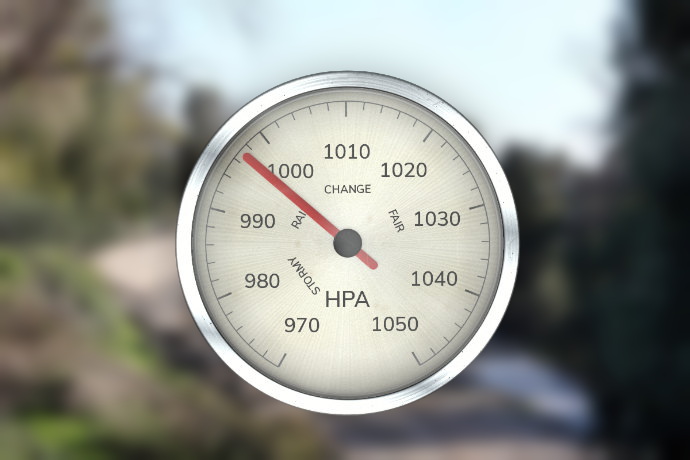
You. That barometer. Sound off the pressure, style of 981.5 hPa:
997 hPa
